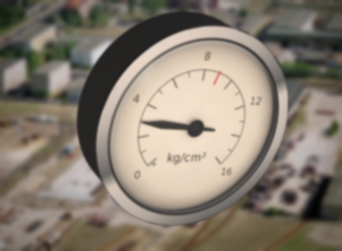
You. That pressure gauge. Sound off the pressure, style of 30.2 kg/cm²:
3 kg/cm²
